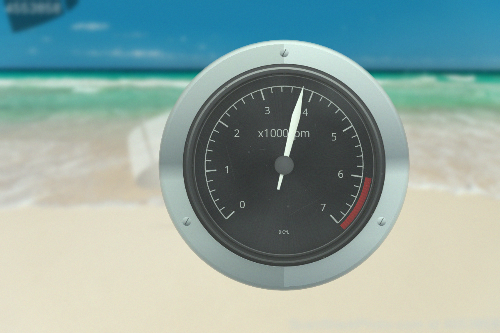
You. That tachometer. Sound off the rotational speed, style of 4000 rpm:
3800 rpm
